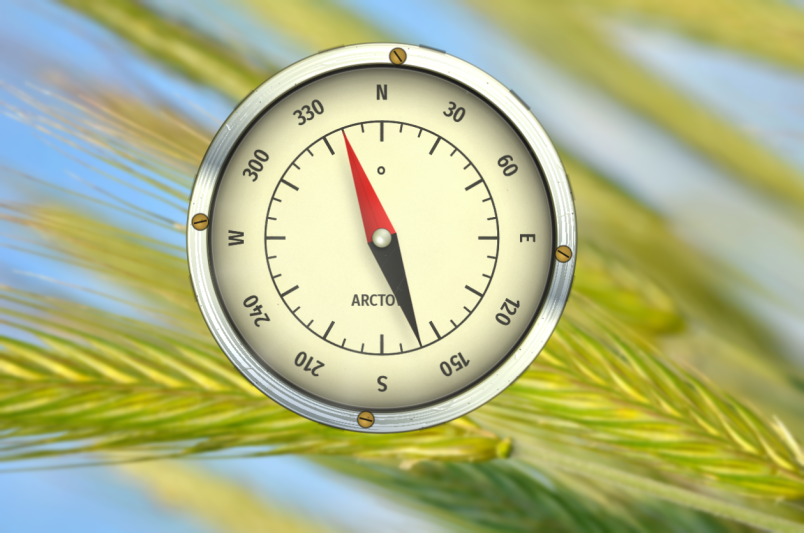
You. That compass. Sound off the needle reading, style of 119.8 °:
340 °
